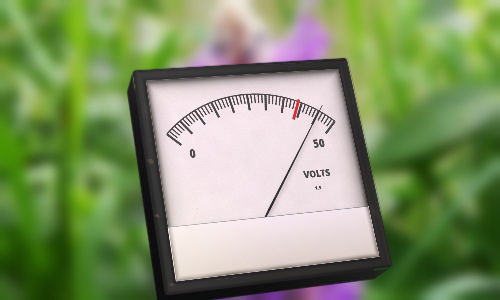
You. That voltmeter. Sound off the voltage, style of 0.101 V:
45 V
